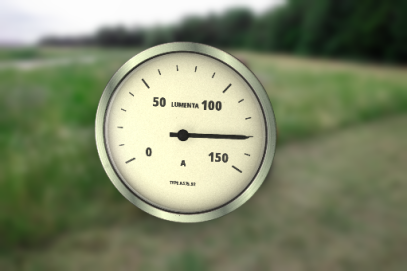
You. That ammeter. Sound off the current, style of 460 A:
130 A
